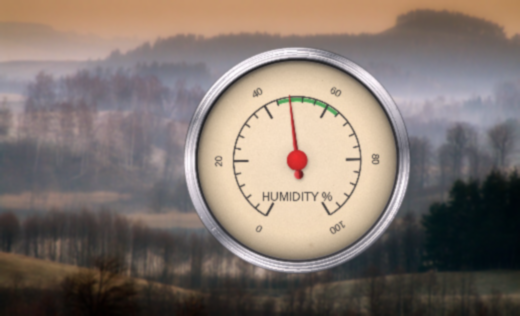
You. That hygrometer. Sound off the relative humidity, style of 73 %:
48 %
